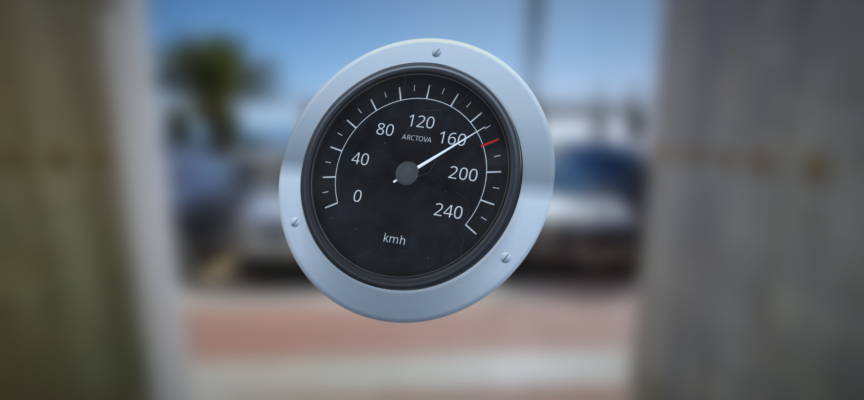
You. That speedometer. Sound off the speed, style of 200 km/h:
170 km/h
